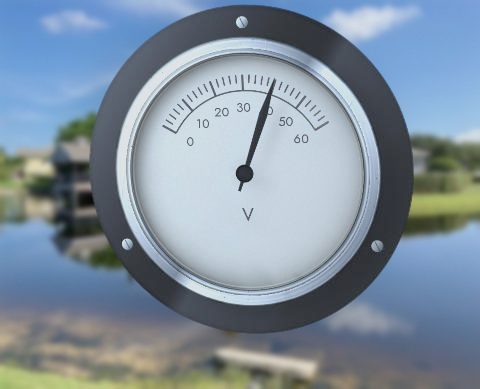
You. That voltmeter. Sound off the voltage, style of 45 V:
40 V
